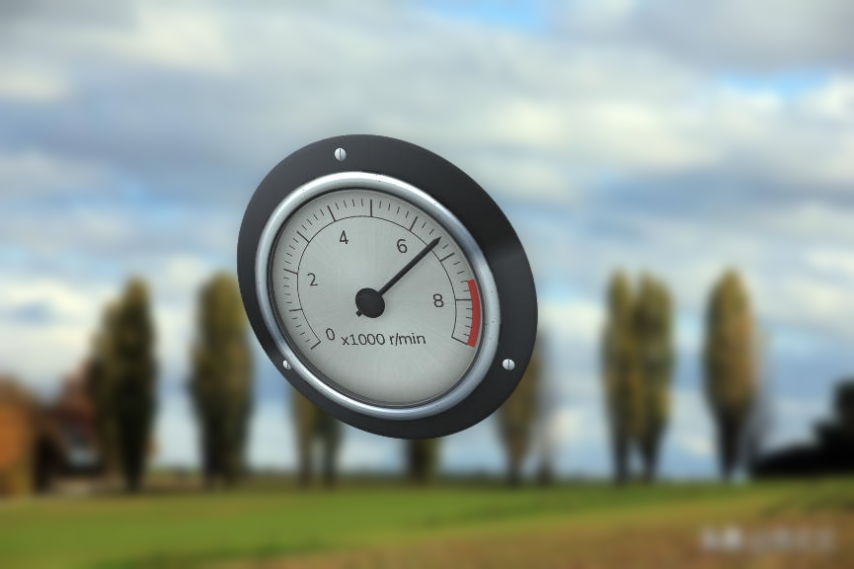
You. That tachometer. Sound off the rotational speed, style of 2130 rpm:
6600 rpm
